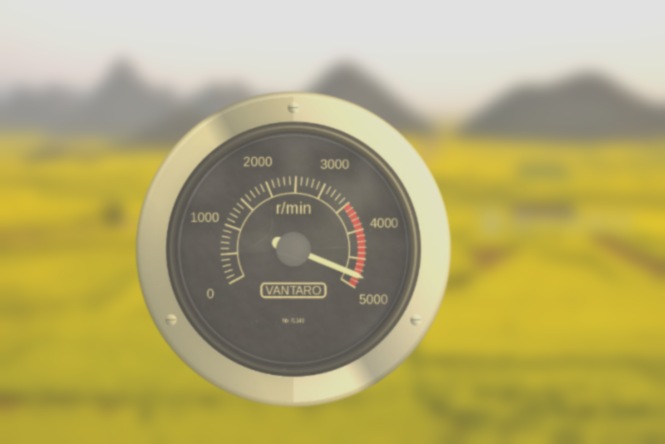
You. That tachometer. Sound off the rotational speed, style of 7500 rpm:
4800 rpm
